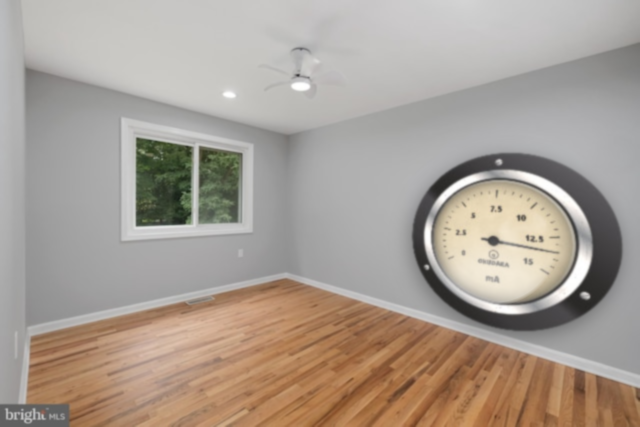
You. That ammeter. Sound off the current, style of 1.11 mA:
13.5 mA
